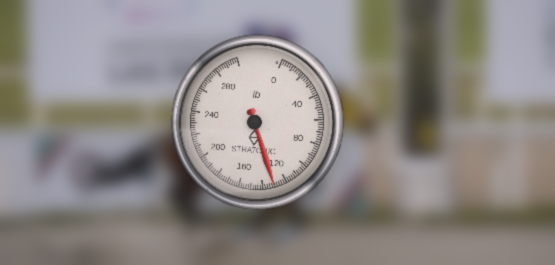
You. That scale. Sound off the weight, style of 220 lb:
130 lb
